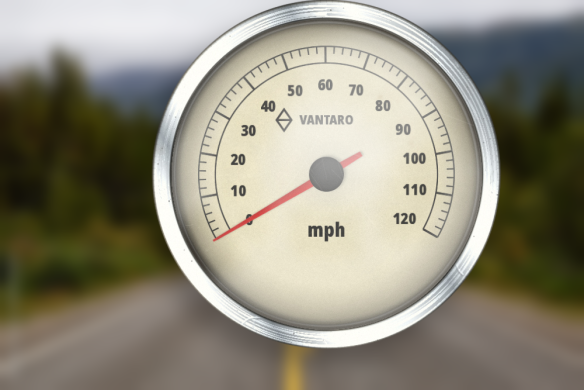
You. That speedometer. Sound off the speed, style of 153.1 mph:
0 mph
